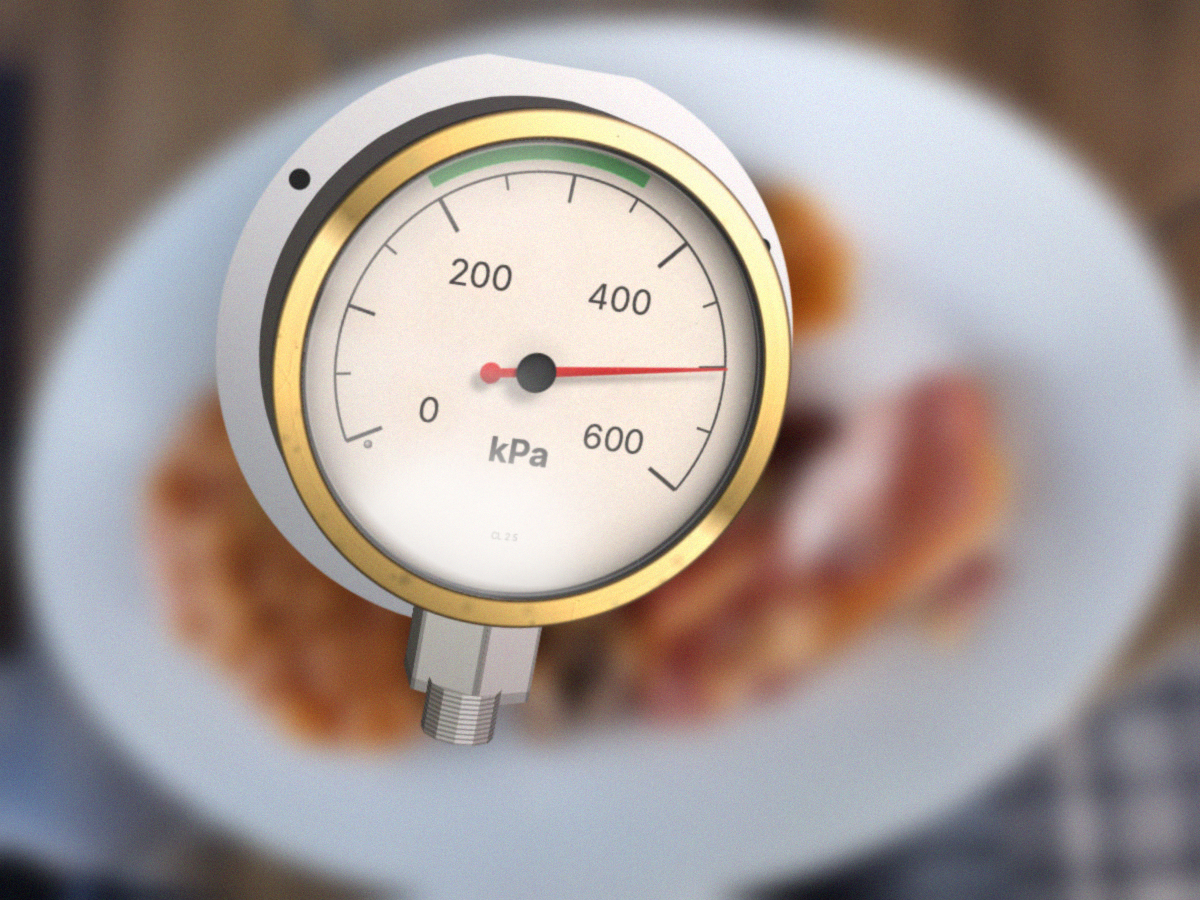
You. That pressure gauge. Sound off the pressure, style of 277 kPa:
500 kPa
